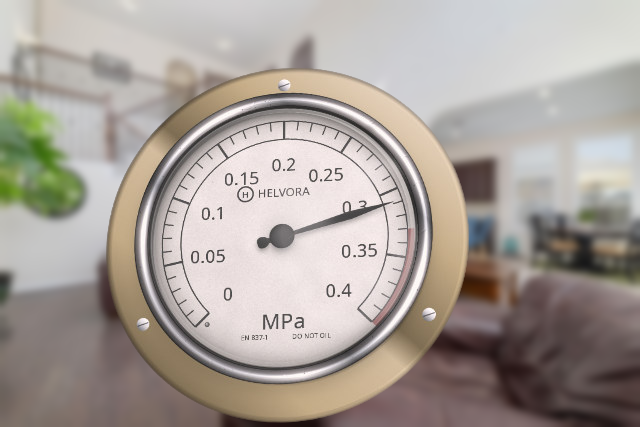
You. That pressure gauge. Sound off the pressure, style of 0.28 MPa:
0.31 MPa
